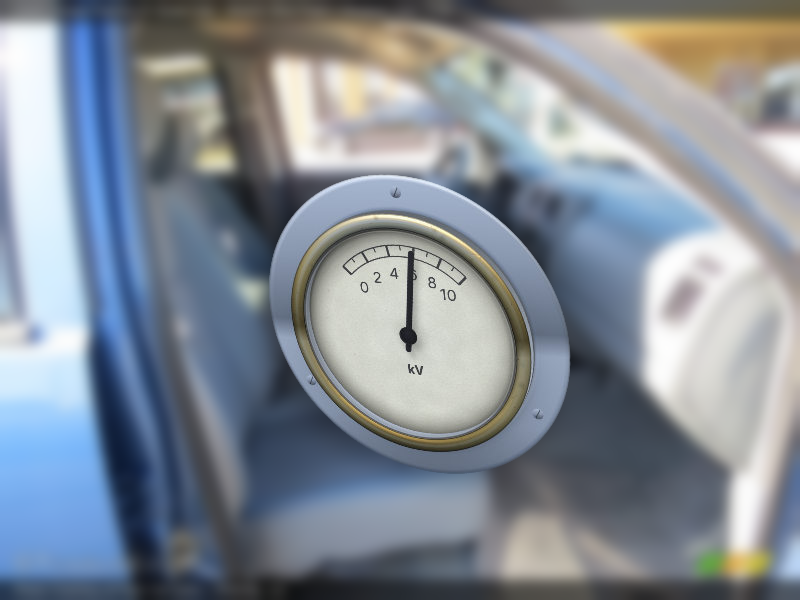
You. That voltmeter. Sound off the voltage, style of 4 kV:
6 kV
